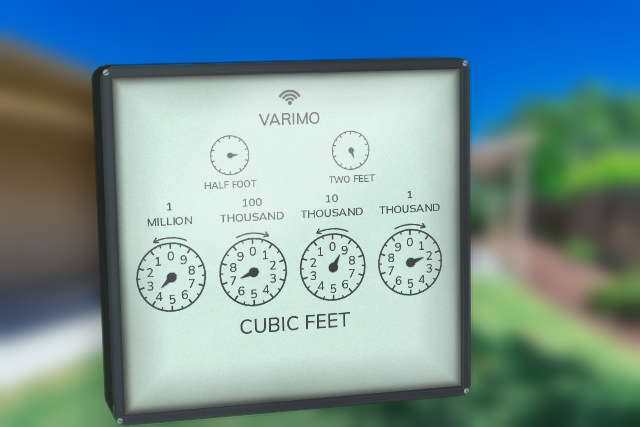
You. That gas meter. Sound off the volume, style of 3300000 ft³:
369200 ft³
